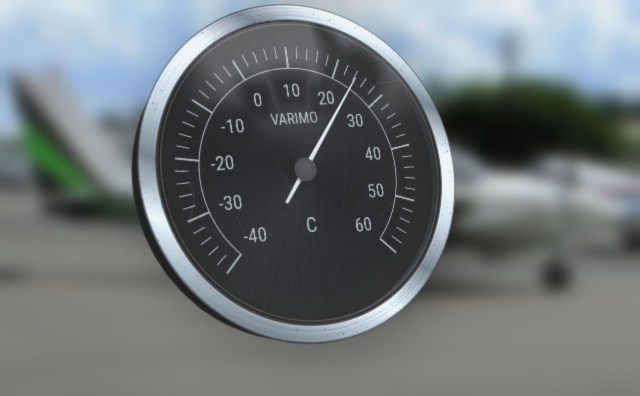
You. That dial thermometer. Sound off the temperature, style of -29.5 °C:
24 °C
